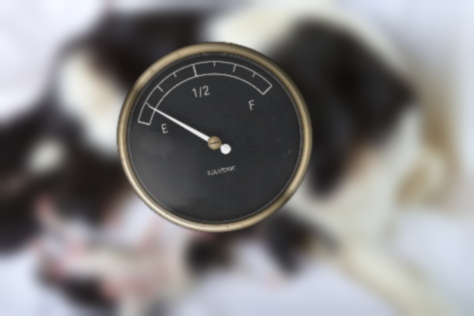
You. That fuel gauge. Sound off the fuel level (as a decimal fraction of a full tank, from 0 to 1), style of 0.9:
0.125
